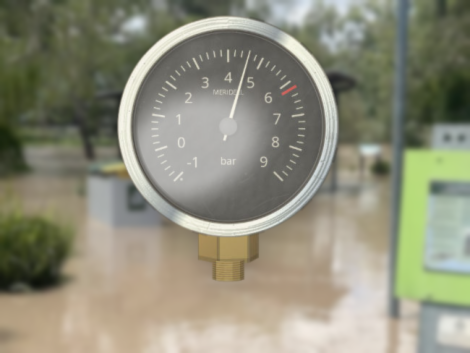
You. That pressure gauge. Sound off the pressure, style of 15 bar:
4.6 bar
